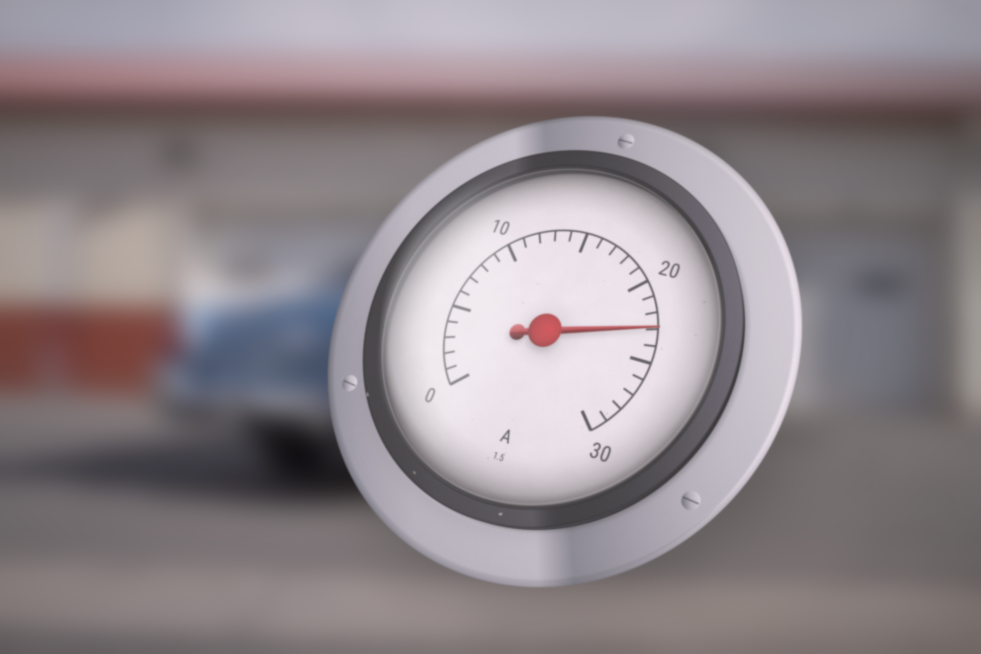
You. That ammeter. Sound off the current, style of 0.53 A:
23 A
